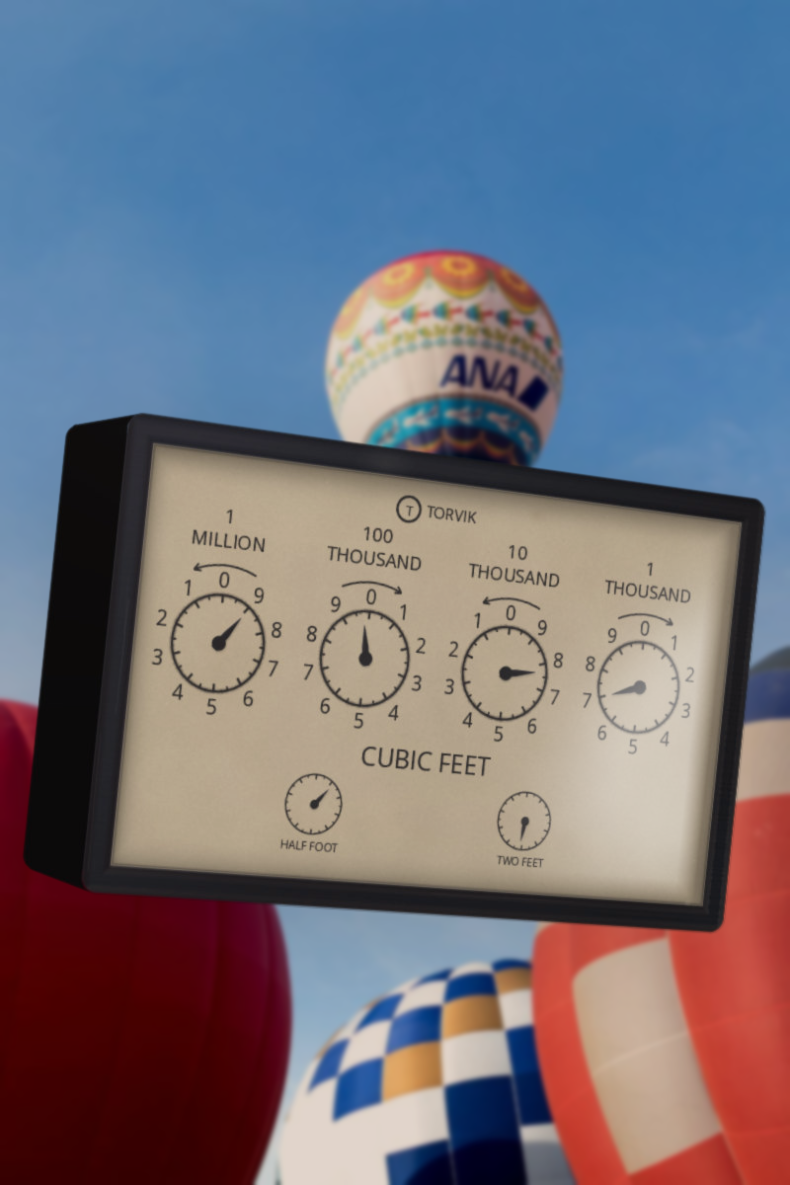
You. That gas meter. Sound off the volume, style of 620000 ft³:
897700 ft³
